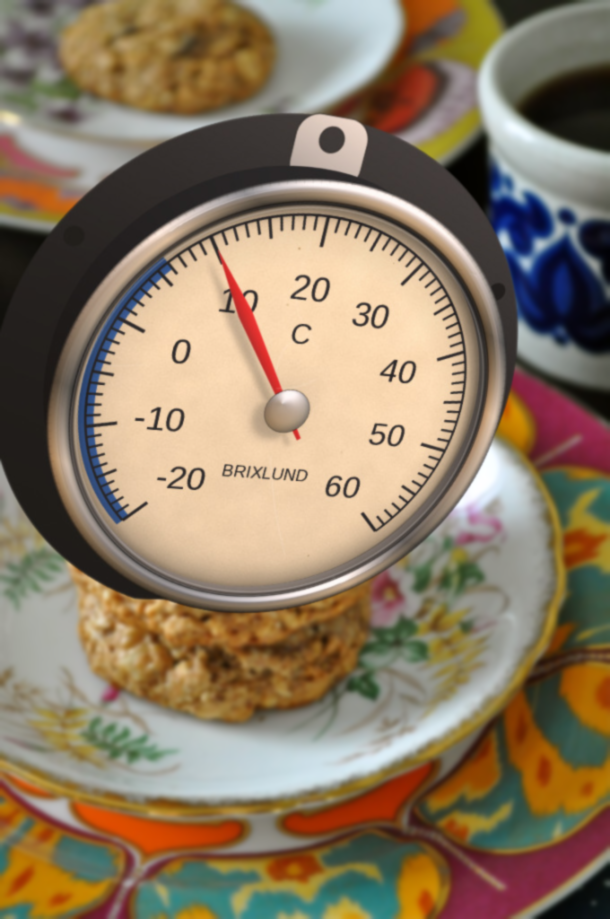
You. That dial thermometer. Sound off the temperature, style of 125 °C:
10 °C
